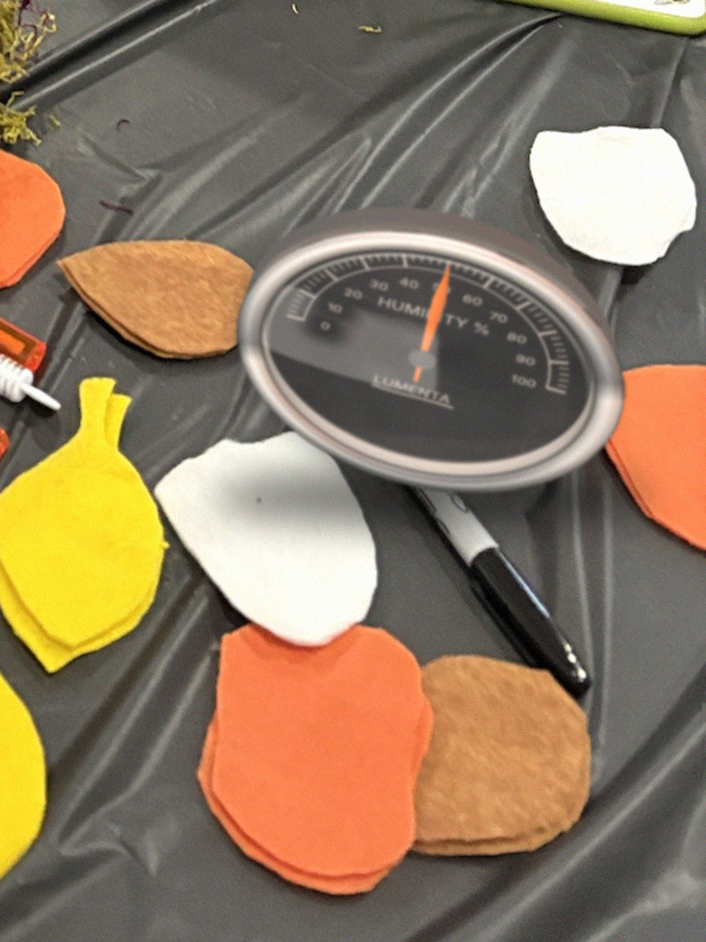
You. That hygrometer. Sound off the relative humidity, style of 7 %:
50 %
